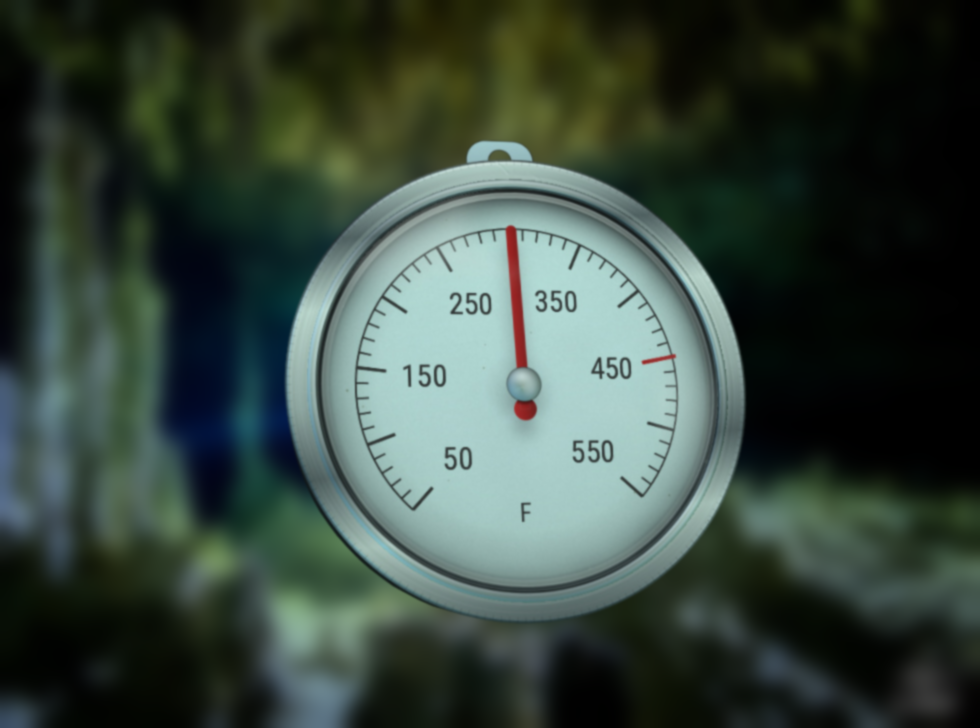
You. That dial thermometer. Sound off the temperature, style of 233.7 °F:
300 °F
